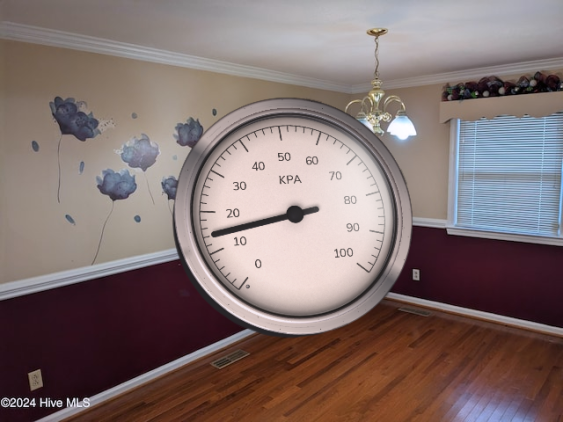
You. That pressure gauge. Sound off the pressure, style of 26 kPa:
14 kPa
